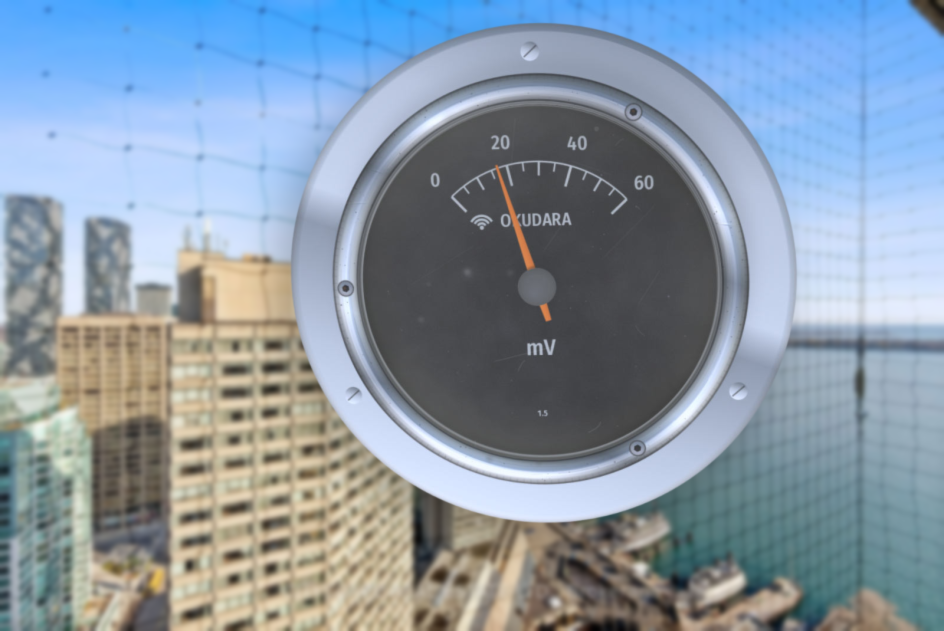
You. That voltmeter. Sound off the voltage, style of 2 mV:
17.5 mV
